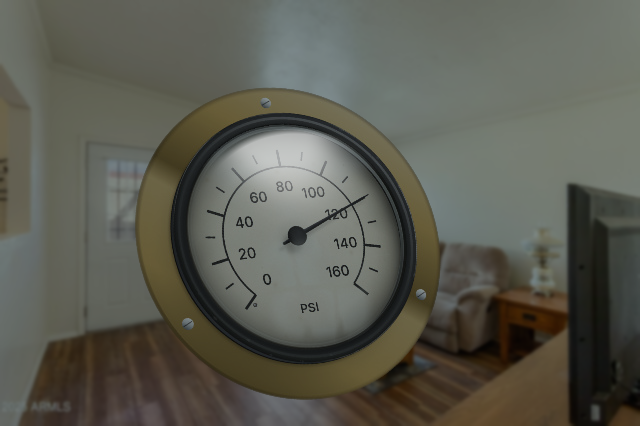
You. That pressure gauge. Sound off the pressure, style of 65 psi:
120 psi
